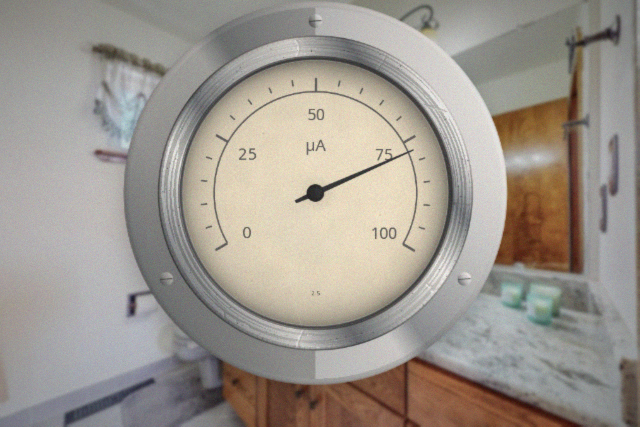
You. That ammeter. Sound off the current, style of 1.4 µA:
77.5 µA
